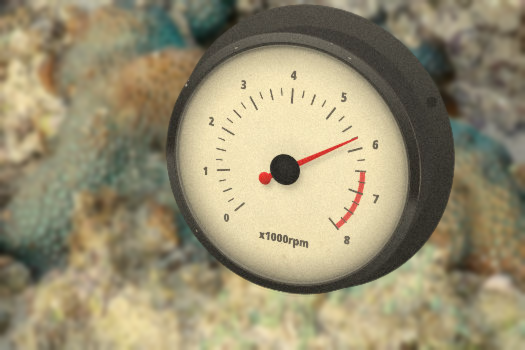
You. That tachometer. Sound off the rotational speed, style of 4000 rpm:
5750 rpm
